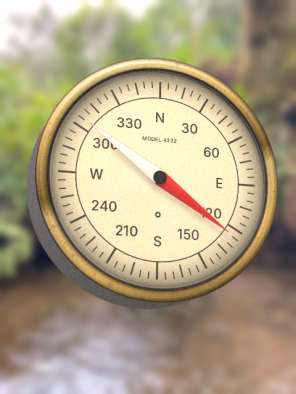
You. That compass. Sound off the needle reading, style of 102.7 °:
125 °
